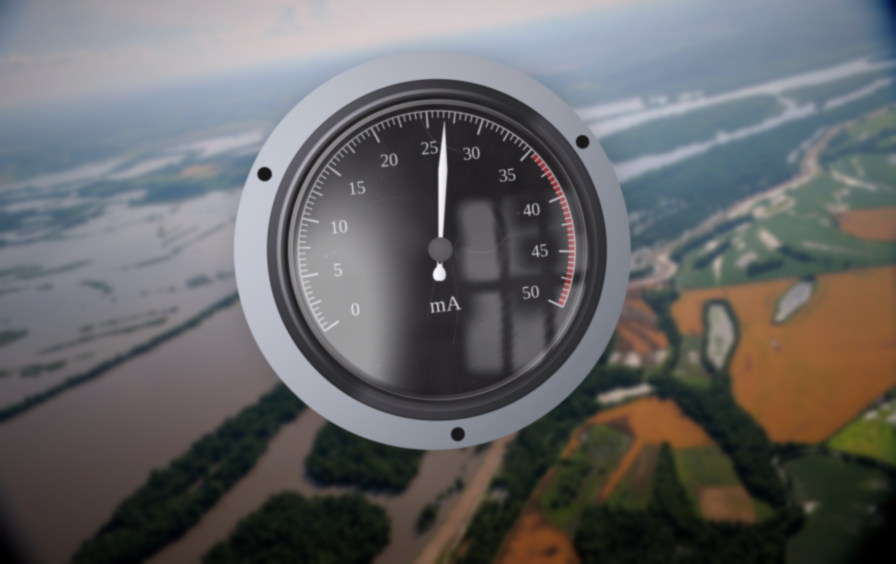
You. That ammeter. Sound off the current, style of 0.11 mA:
26.5 mA
